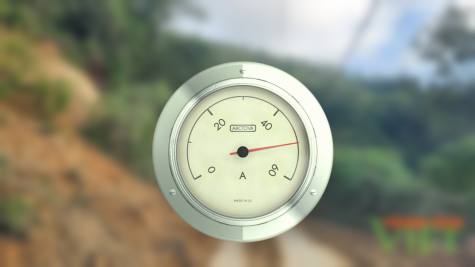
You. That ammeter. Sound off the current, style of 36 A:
50 A
